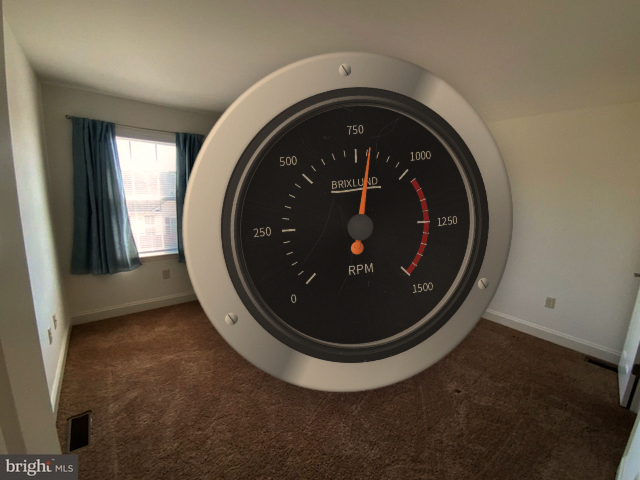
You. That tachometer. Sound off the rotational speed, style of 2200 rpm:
800 rpm
